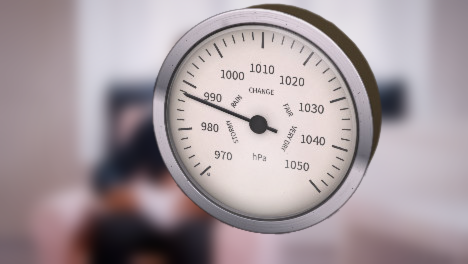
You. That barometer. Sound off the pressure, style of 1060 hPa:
988 hPa
